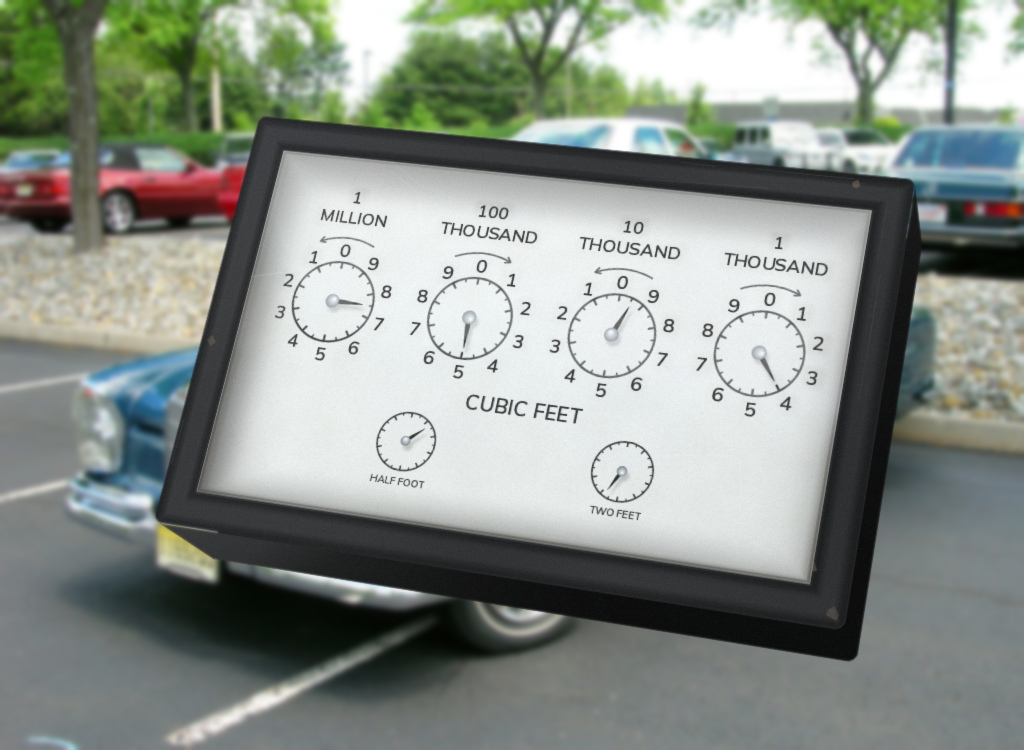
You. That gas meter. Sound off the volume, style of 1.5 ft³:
749400 ft³
